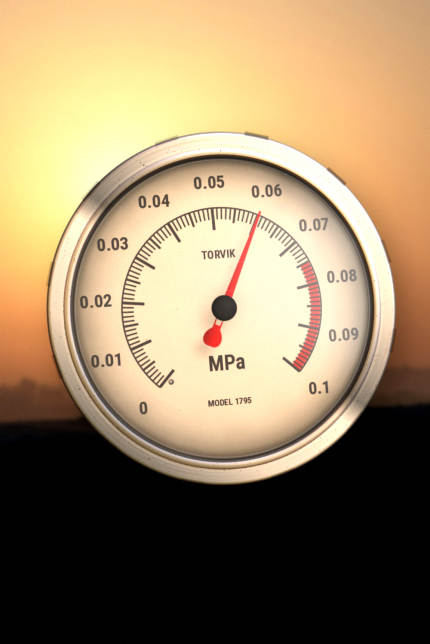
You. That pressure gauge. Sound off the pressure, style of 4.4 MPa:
0.06 MPa
